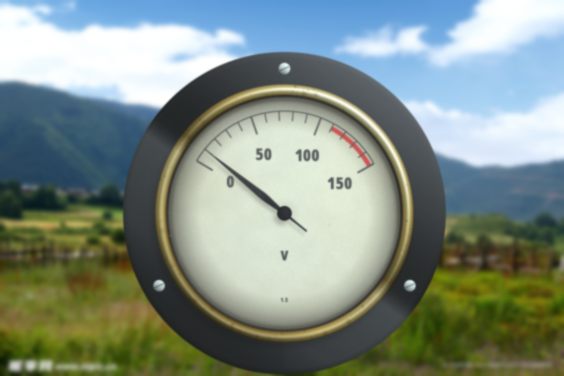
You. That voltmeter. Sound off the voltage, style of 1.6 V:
10 V
